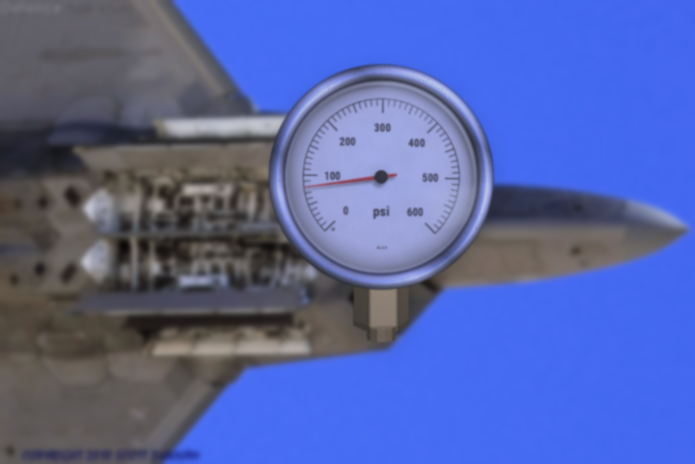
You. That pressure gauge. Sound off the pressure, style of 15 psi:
80 psi
